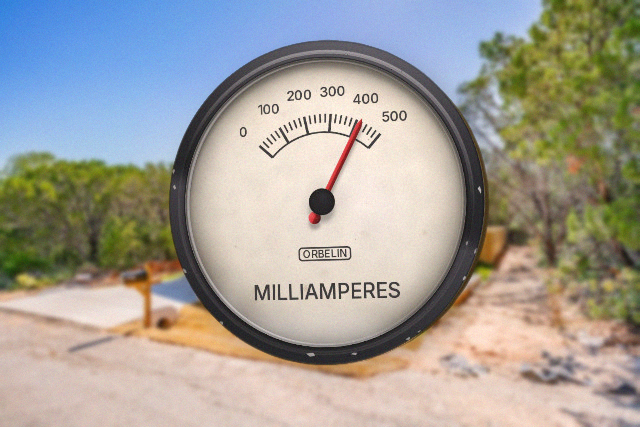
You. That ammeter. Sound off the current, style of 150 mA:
420 mA
